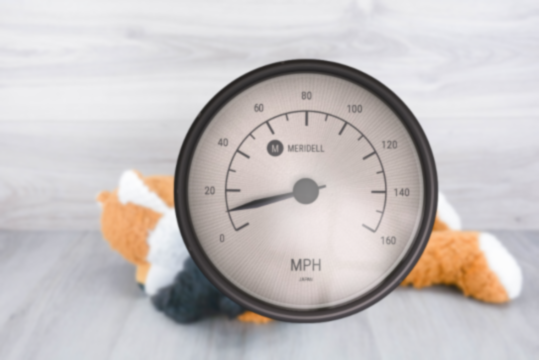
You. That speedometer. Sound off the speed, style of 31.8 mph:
10 mph
